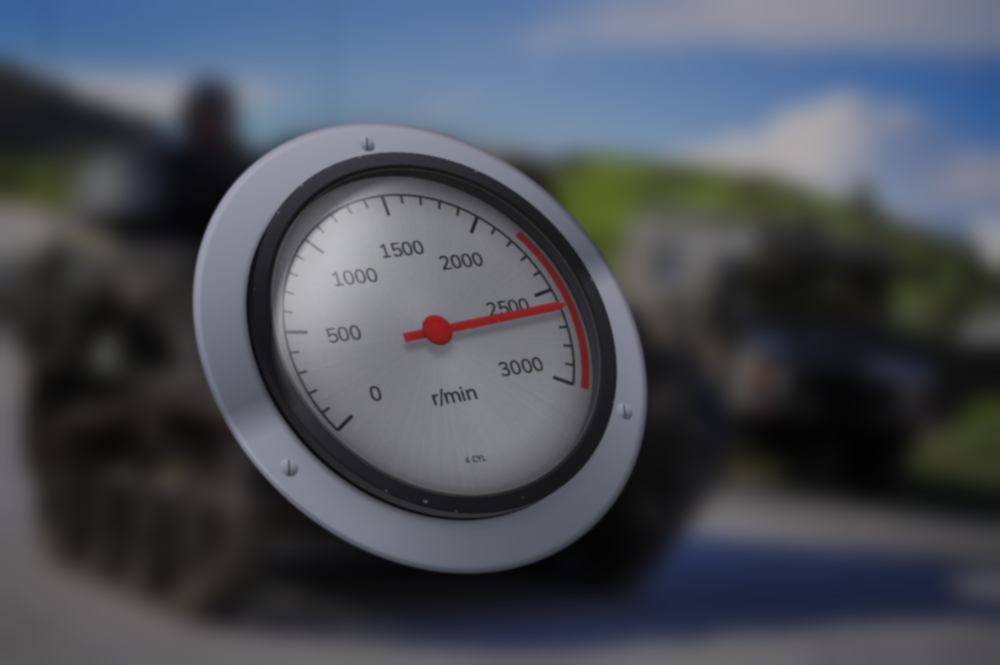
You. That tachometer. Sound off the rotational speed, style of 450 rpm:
2600 rpm
